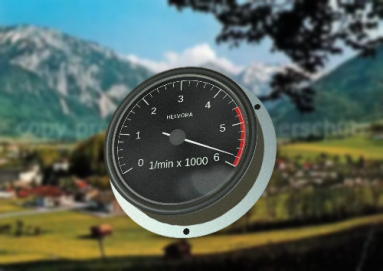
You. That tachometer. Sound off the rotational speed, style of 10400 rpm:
5800 rpm
